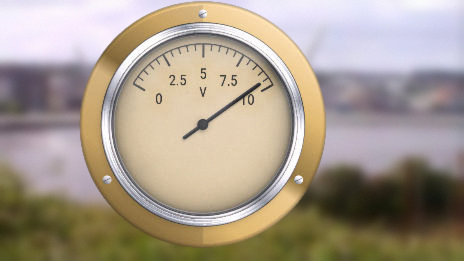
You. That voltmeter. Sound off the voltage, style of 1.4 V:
9.5 V
